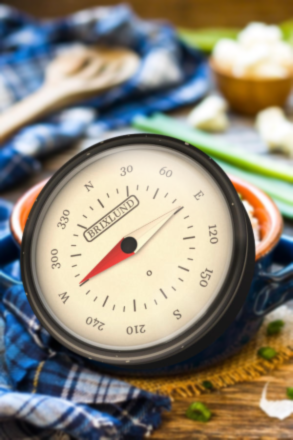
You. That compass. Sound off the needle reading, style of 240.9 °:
270 °
